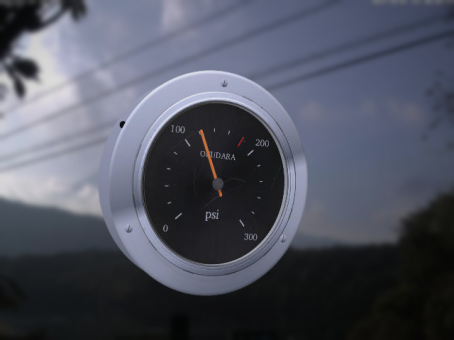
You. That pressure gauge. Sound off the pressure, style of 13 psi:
120 psi
